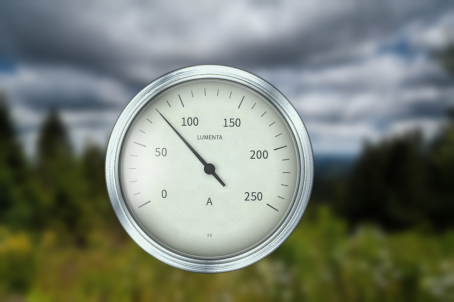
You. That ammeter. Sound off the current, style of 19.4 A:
80 A
